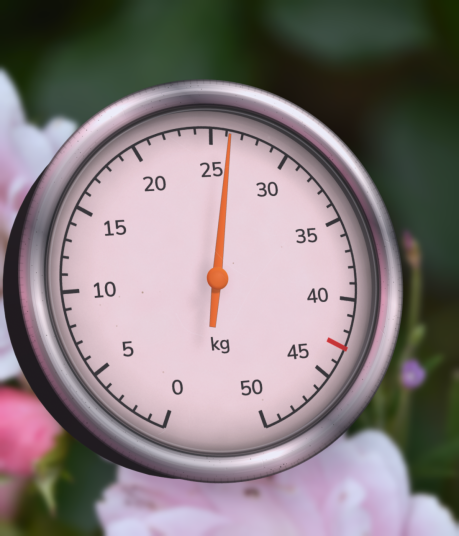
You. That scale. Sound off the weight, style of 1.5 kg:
26 kg
